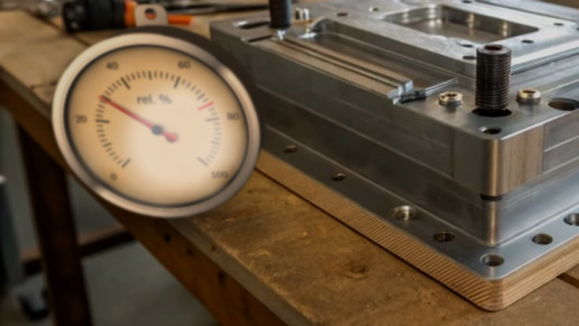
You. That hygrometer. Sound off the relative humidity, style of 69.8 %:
30 %
